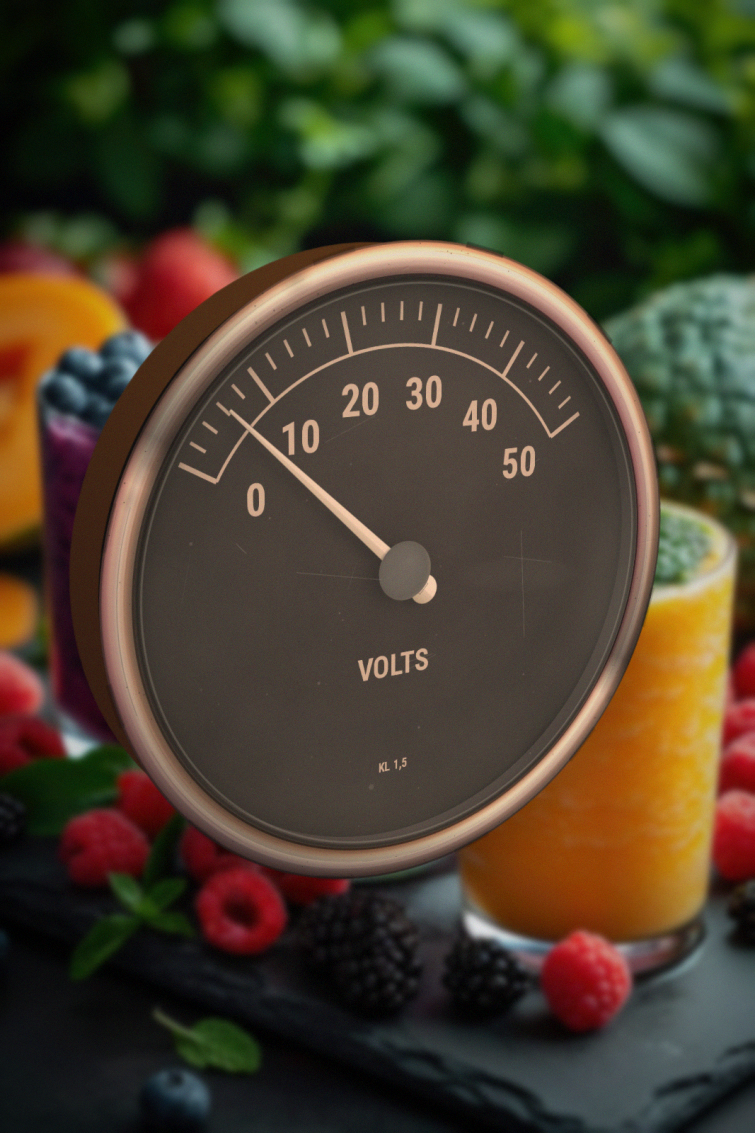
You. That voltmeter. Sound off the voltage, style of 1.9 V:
6 V
